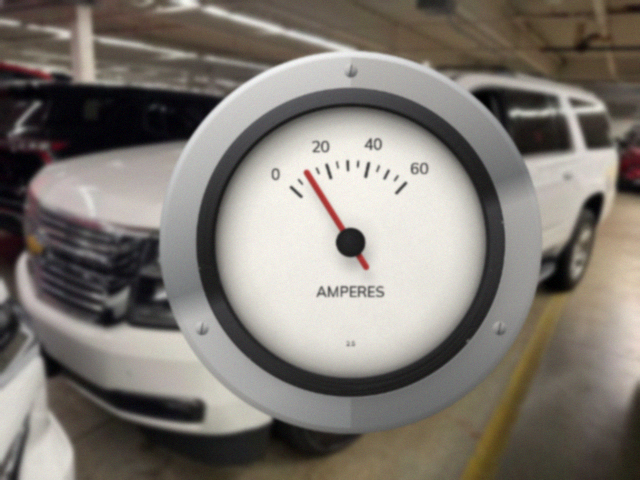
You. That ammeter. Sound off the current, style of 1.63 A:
10 A
